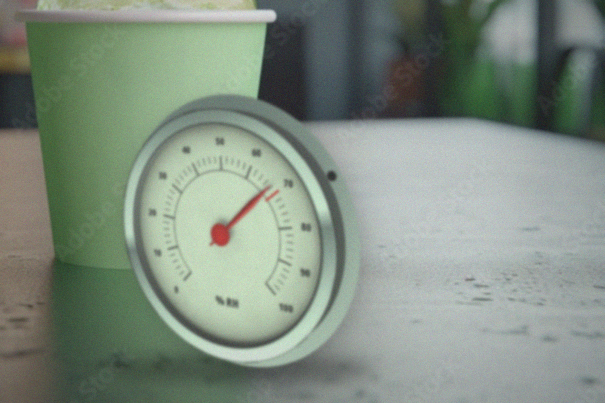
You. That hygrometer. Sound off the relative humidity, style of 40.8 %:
68 %
